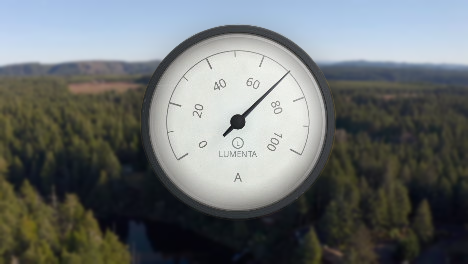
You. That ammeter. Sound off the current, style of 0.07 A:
70 A
